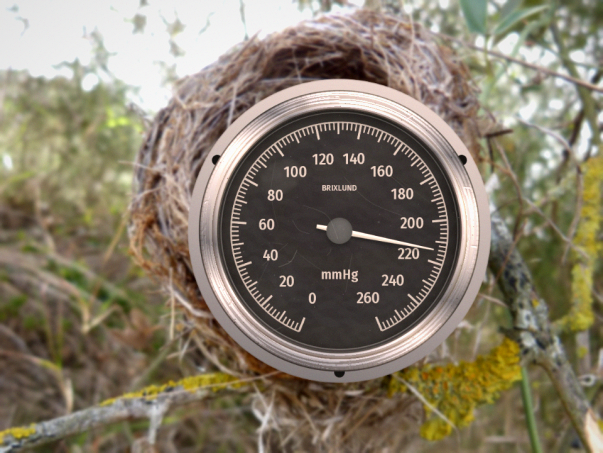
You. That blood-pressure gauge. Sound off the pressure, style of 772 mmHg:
214 mmHg
